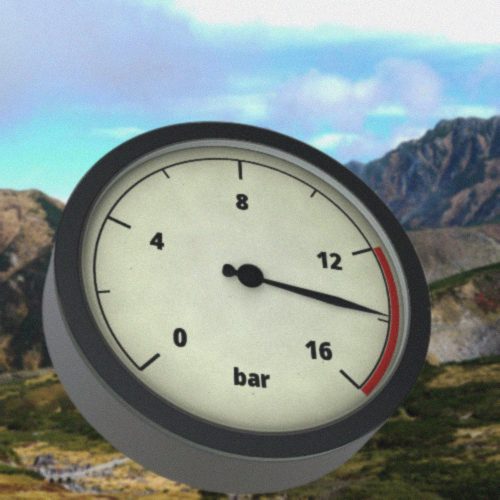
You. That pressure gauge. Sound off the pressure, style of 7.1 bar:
14 bar
